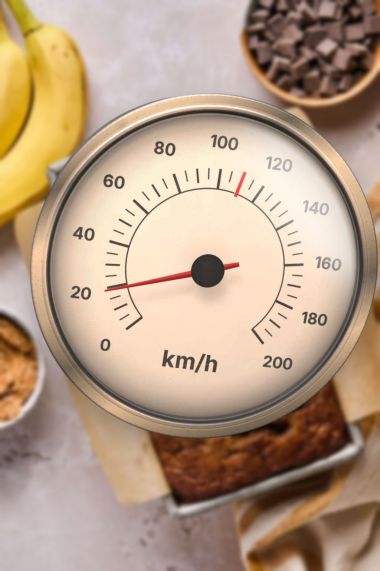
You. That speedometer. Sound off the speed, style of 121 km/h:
20 km/h
